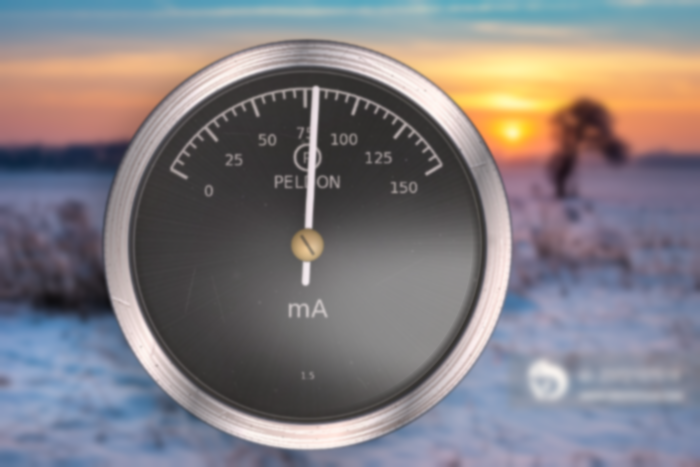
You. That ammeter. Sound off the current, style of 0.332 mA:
80 mA
